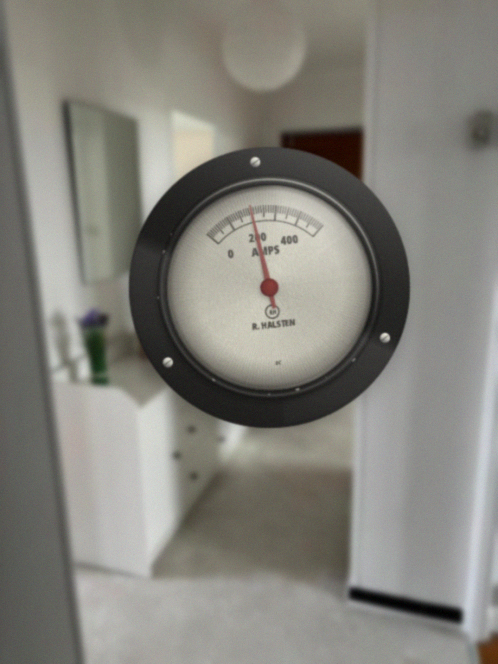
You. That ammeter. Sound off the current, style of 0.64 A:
200 A
